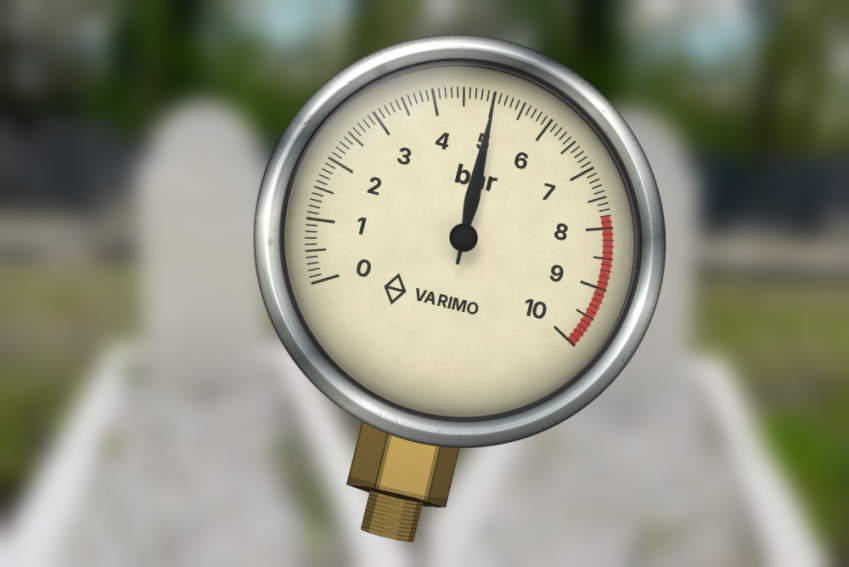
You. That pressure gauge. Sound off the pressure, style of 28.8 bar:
5 bar
